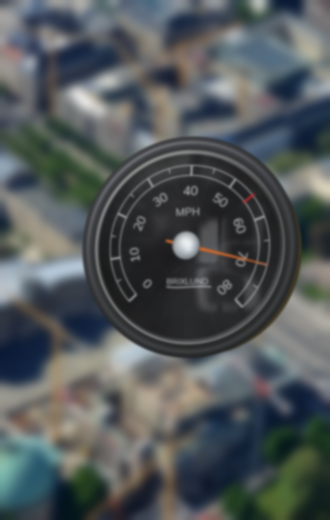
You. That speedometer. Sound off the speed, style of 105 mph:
70 mph
